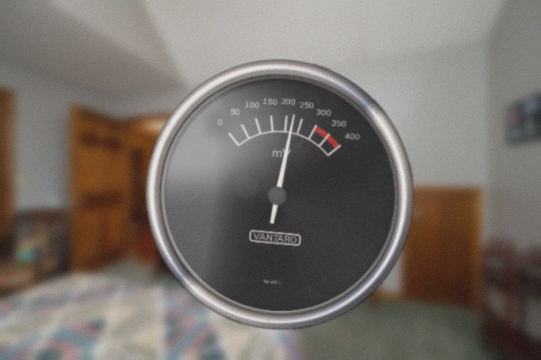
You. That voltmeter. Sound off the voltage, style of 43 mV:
225 mV
